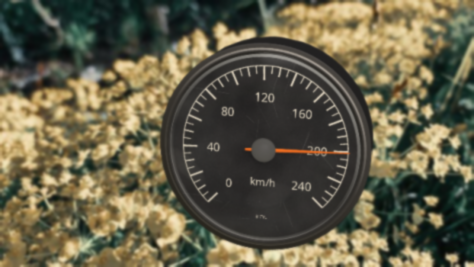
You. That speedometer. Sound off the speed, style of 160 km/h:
200 km/h
